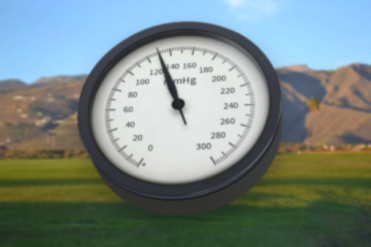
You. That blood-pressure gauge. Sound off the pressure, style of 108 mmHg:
130 mmHg
